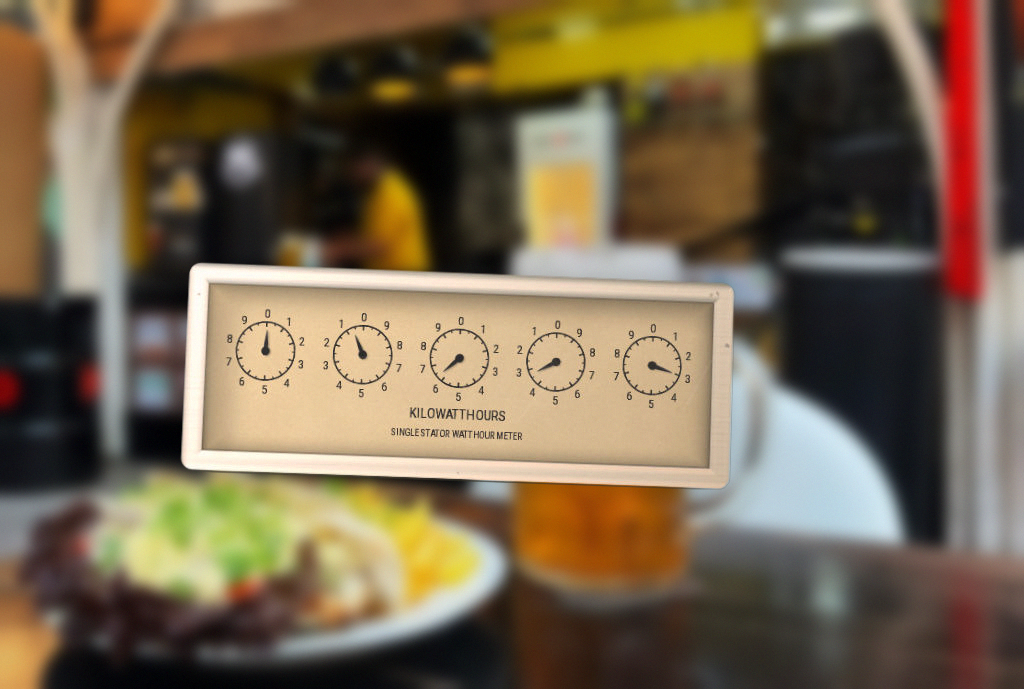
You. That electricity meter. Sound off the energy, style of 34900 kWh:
633 kWh
